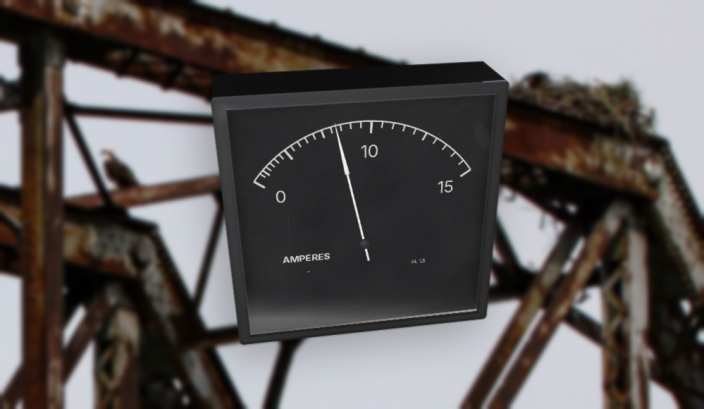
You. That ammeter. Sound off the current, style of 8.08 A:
8.25 A
